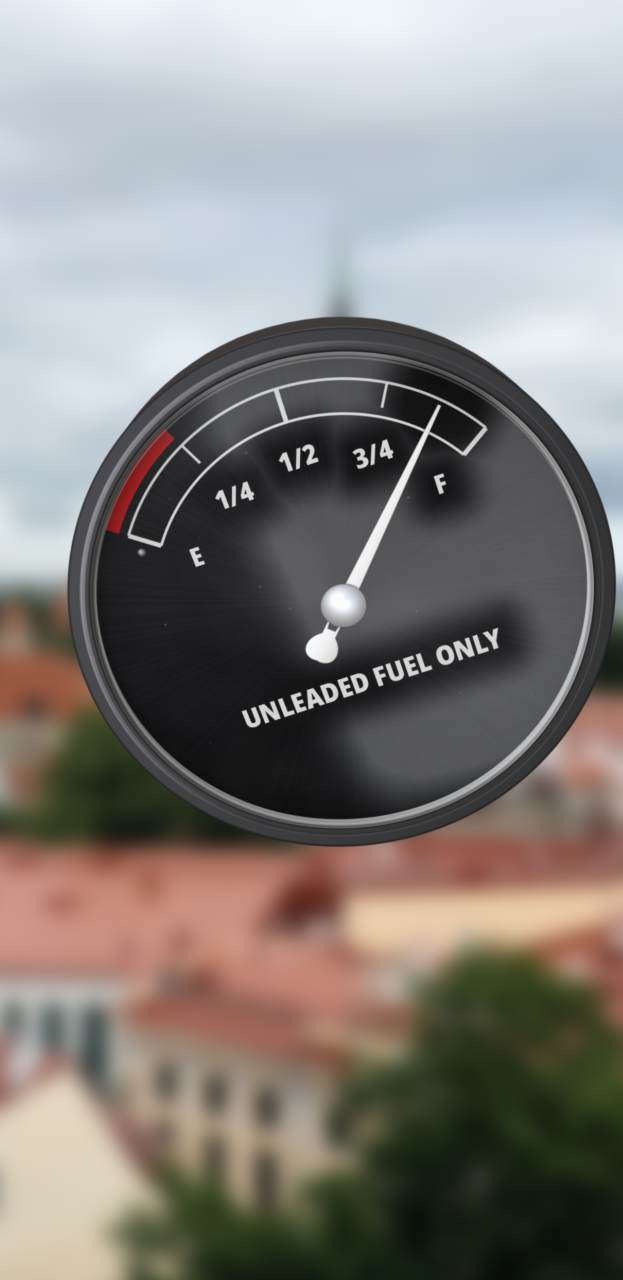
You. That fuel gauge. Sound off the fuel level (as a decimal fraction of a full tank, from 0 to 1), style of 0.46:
0.875
